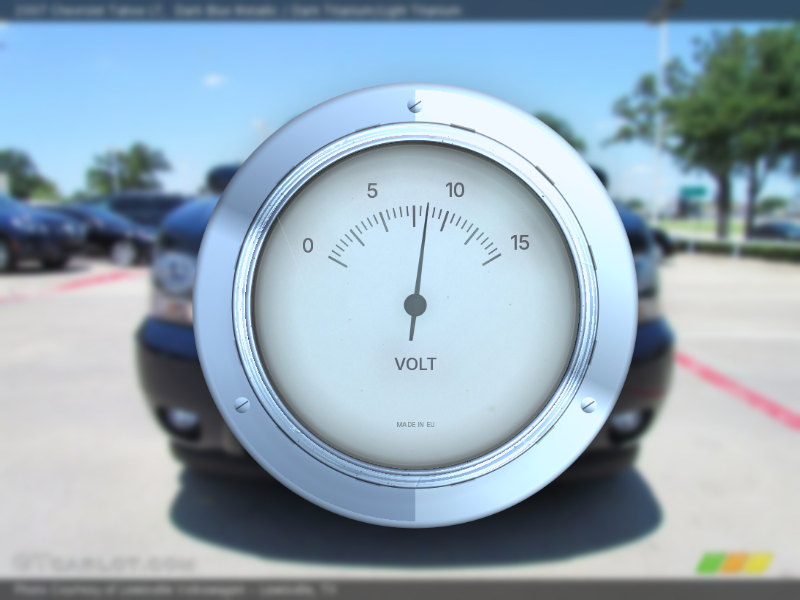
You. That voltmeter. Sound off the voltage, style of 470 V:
8.5 V
